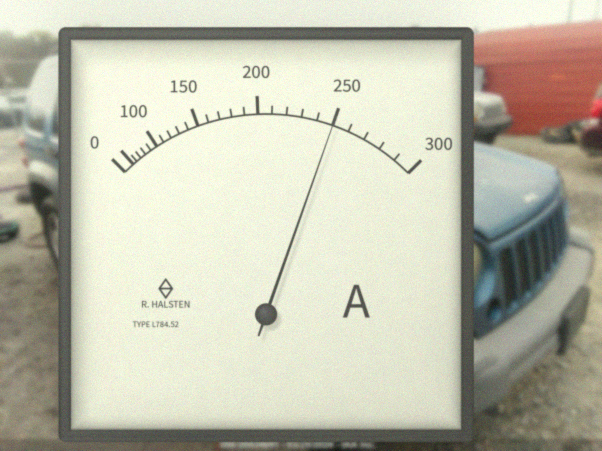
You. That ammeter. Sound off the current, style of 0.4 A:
250 A
